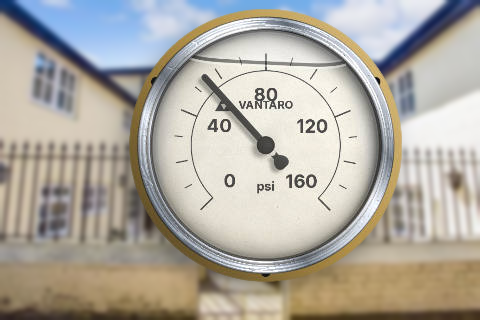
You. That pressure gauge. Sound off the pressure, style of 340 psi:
55 psi
